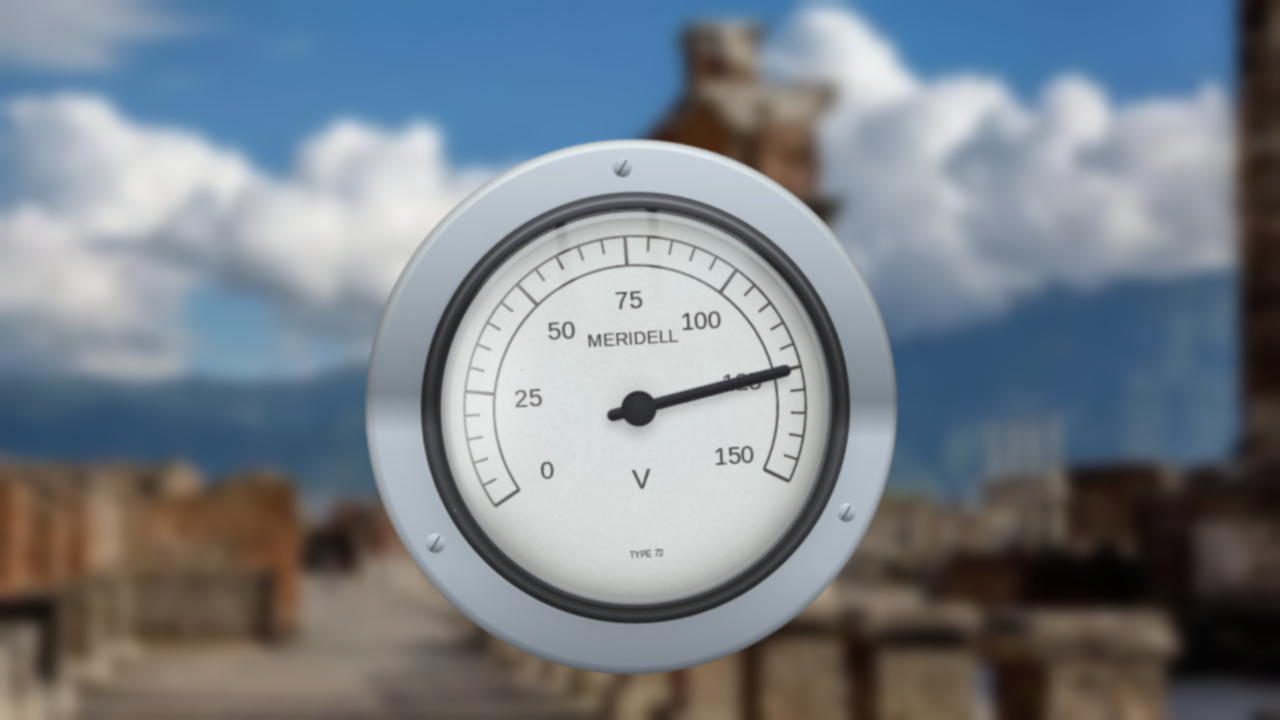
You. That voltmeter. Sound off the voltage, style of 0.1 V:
125 V
